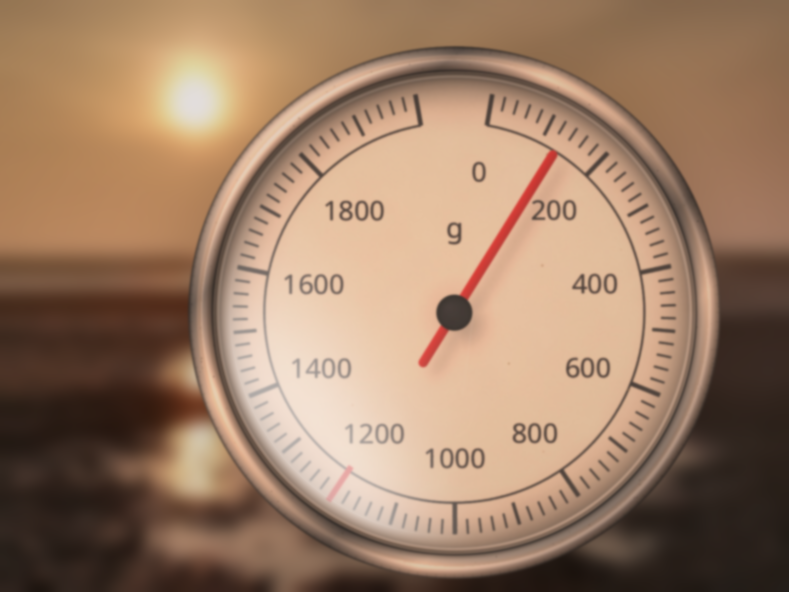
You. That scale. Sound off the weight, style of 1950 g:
130 g
